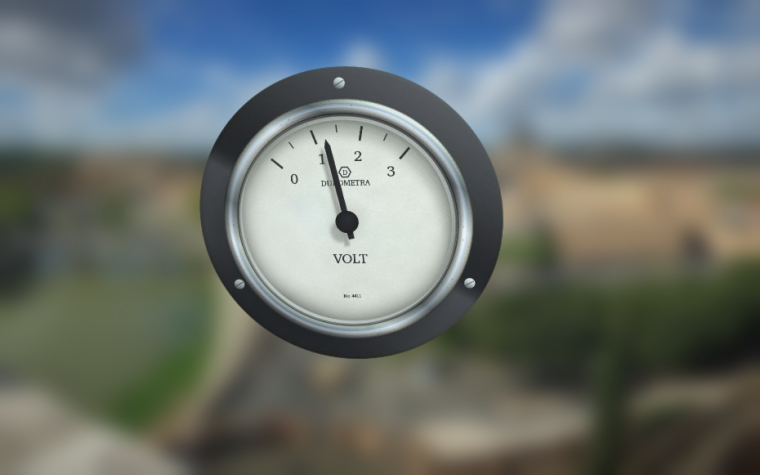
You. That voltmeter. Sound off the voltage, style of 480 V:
1.25 V
